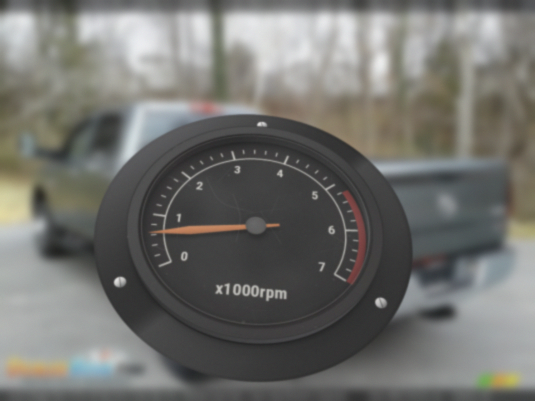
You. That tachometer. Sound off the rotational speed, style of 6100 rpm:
600 rpm
